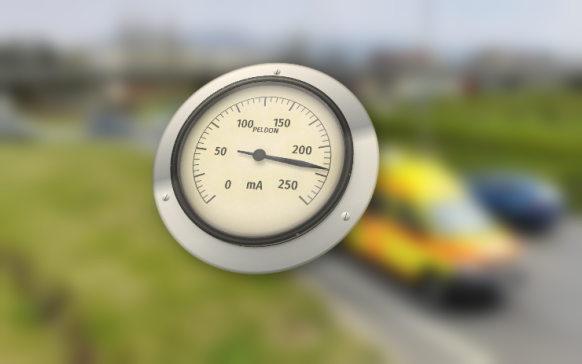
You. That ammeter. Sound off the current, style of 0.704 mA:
220 mA
